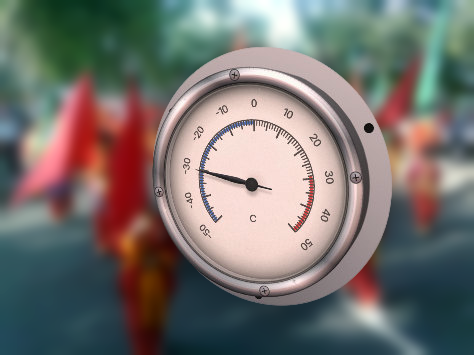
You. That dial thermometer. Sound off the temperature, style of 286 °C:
-30 °C
